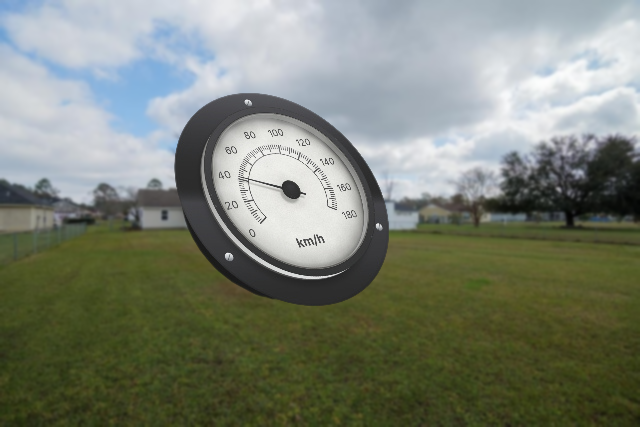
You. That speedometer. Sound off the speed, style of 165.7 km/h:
40 km/h
